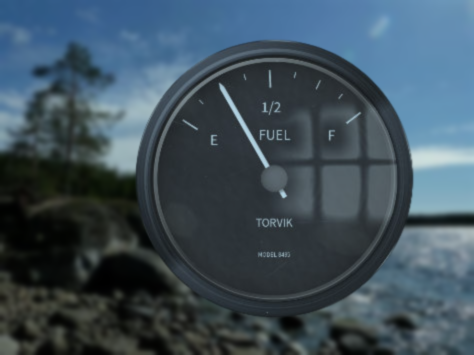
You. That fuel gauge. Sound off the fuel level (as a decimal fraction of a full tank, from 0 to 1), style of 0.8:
0.25
